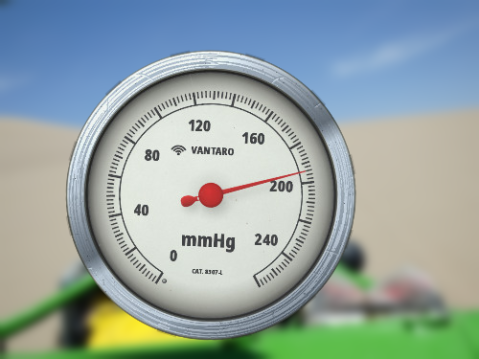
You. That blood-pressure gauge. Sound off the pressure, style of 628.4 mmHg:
194 mmHg
